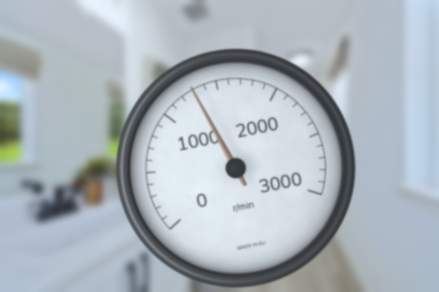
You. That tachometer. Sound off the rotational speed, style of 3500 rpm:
1300 rpm
